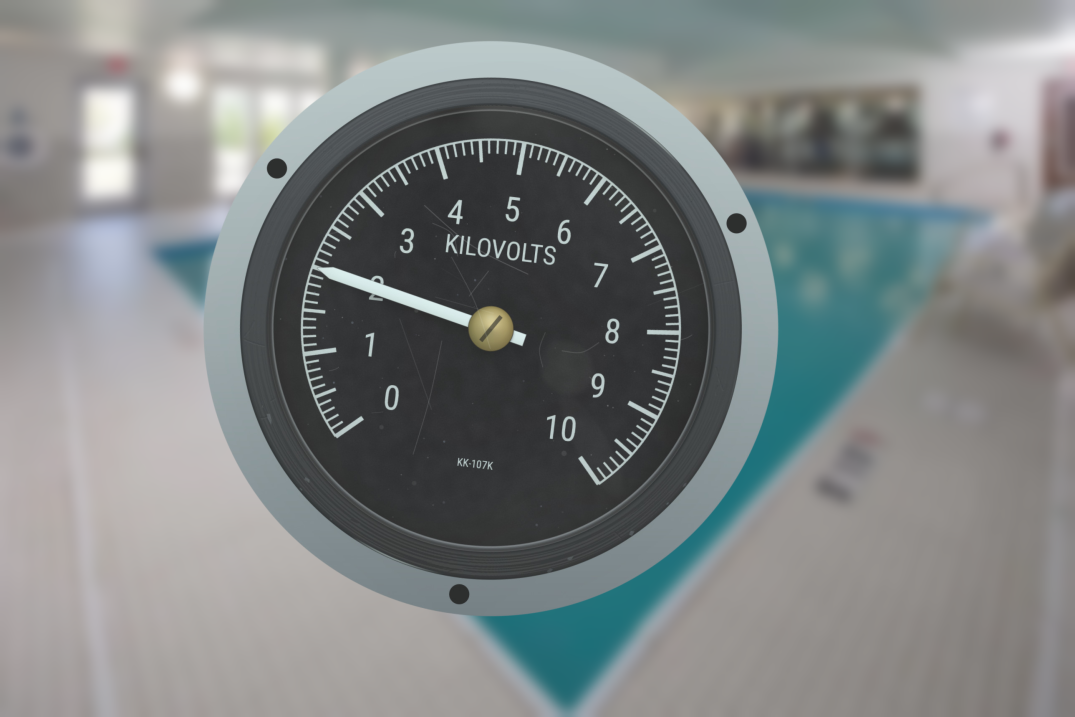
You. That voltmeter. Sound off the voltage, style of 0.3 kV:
2 kV
